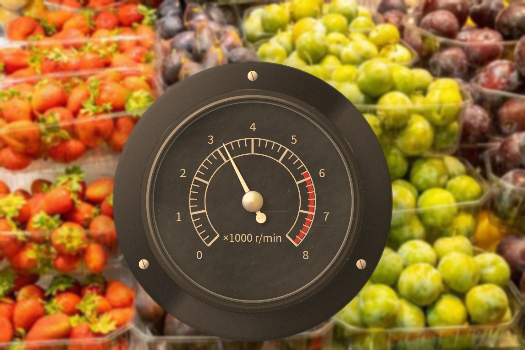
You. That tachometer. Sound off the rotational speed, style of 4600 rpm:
3200 rpm
